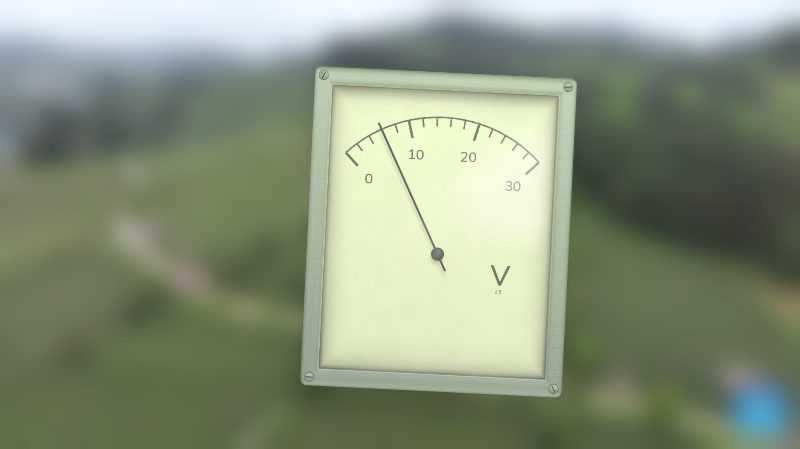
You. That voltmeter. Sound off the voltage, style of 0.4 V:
6 V
